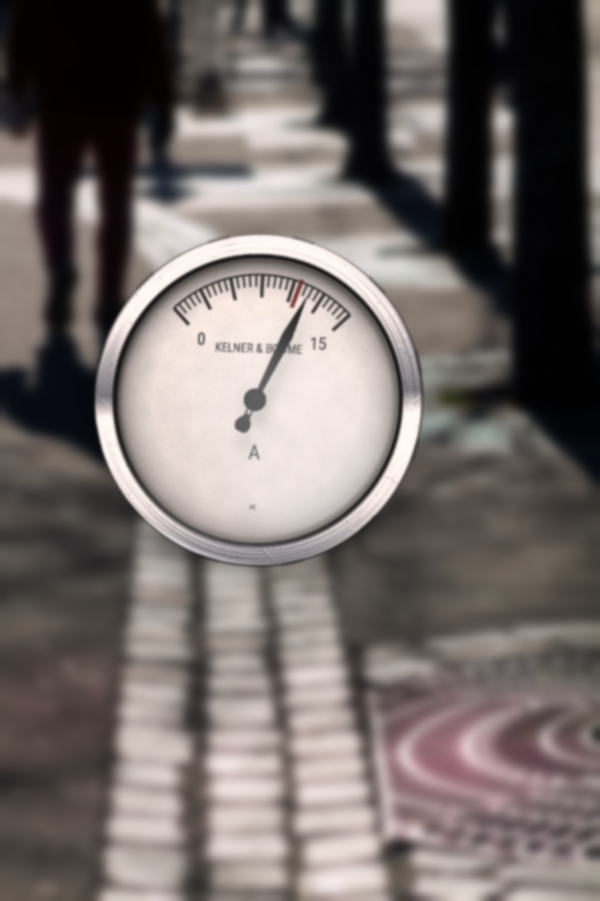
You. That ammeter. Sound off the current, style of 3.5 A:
11.5 A
